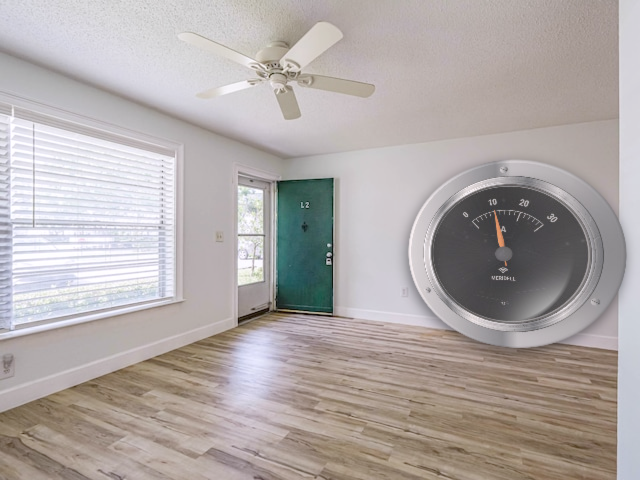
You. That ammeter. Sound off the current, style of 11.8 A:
10 A
